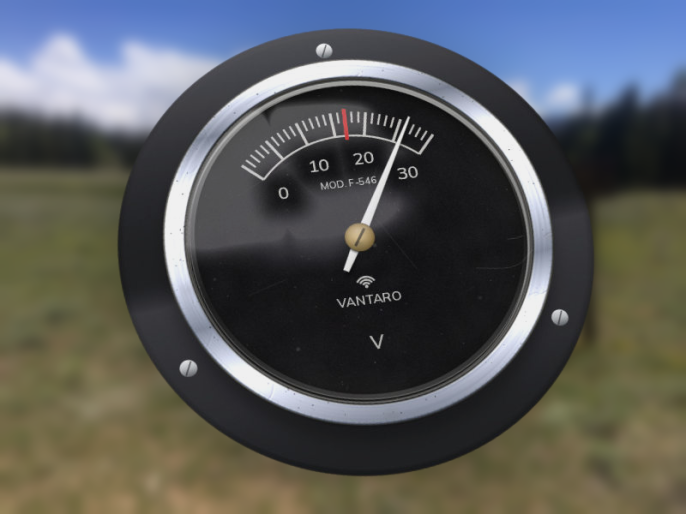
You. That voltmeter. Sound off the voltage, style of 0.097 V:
26 V
